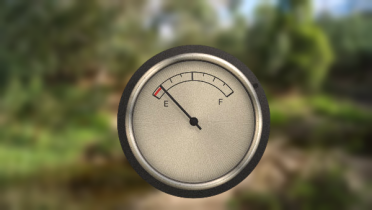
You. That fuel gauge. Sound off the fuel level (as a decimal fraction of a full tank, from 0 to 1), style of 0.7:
0.125
